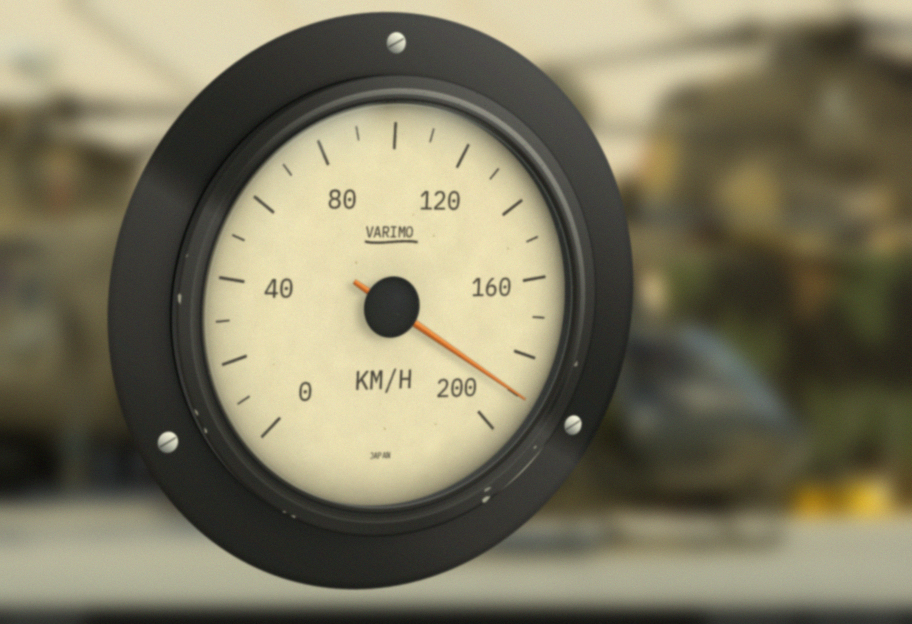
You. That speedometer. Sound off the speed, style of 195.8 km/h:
190 km/h
